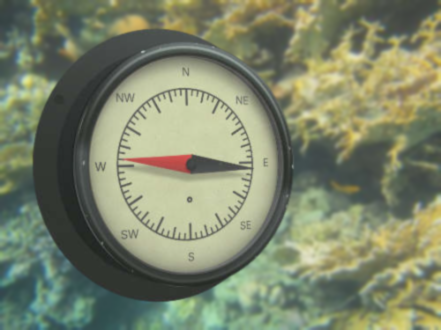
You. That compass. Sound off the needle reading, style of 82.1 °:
275 °
